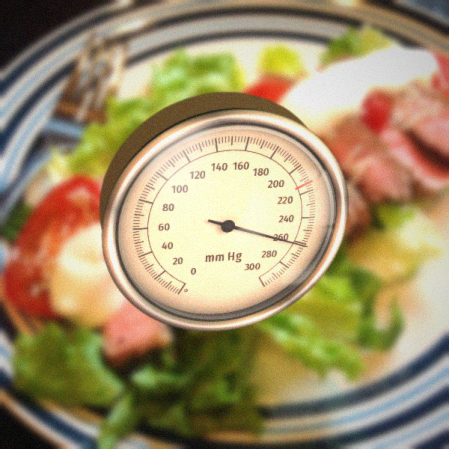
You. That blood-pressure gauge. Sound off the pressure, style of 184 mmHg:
260 mmHg
